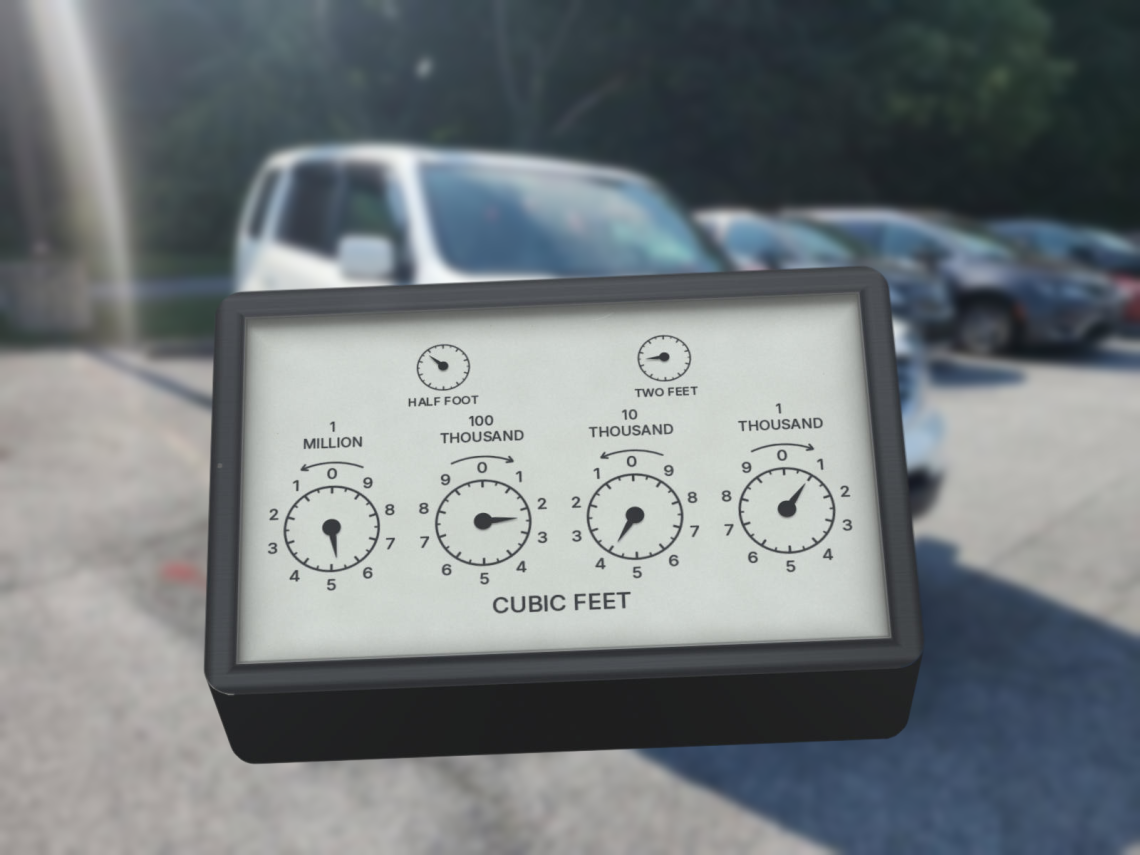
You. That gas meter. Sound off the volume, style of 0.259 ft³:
524100 ft³
